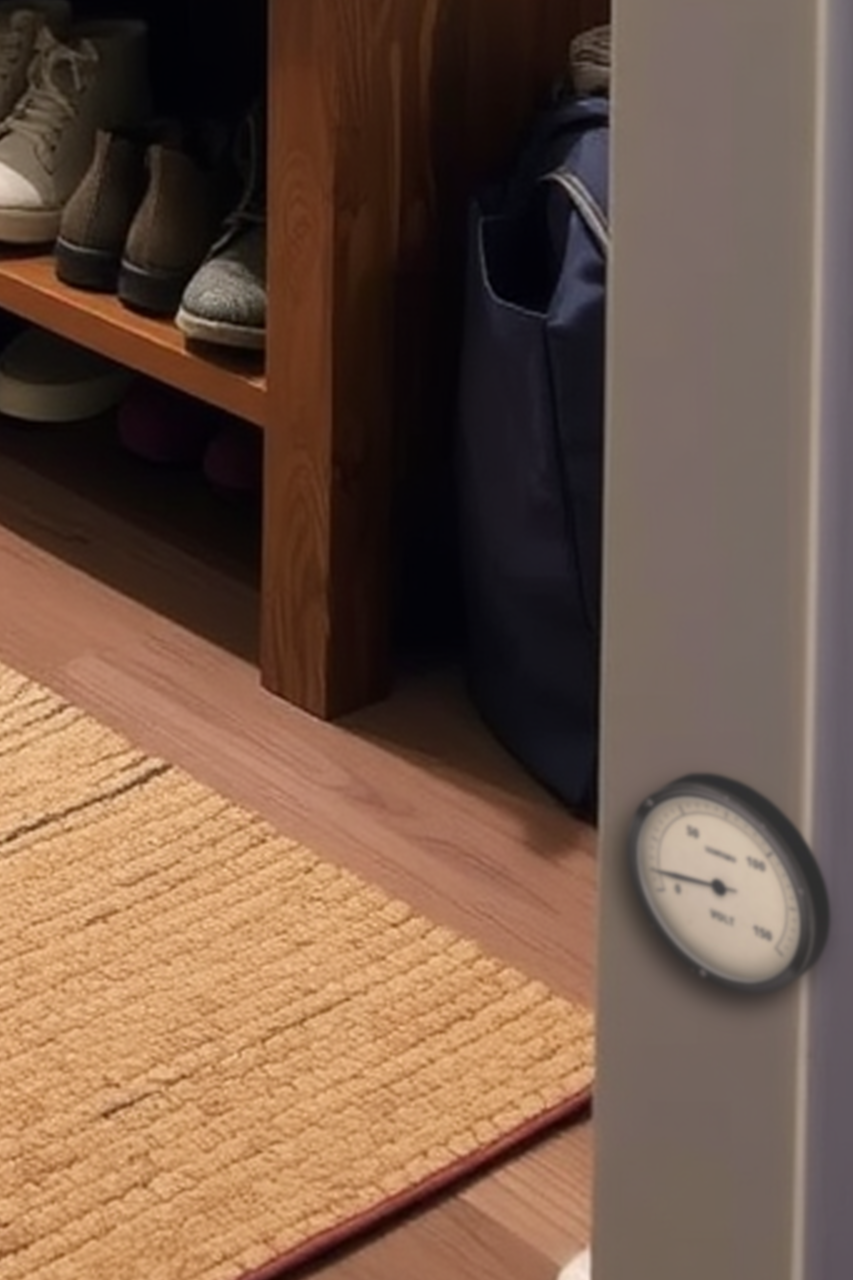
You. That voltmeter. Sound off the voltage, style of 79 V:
10 V
